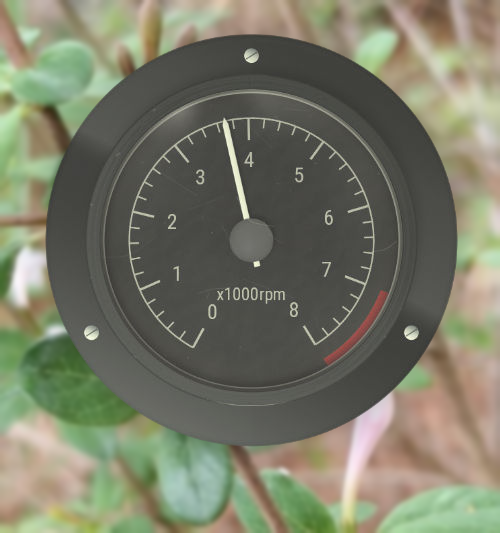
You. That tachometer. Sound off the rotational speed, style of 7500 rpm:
3700 rpm
